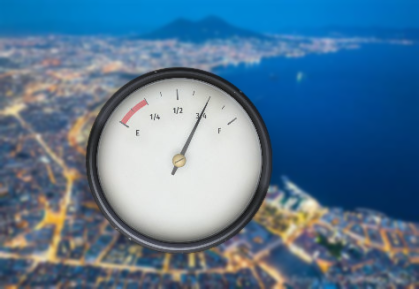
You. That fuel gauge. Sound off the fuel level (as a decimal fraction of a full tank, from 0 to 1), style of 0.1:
0.75
